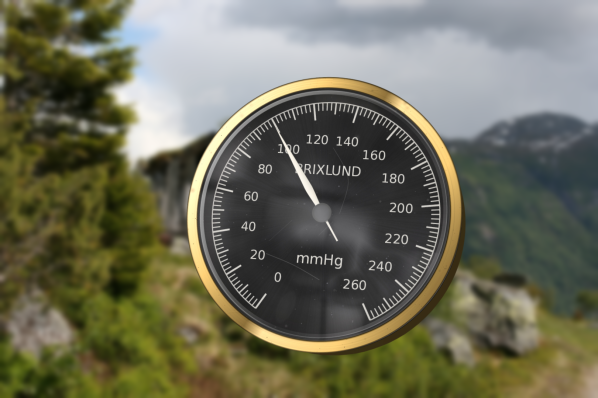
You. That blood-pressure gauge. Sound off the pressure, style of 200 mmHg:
100 mmHg
